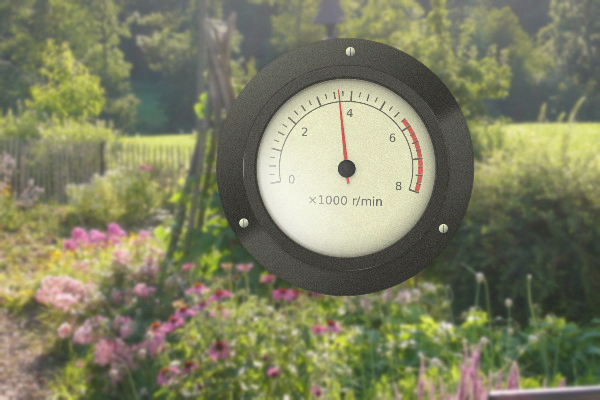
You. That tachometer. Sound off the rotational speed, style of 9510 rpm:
3625 rpm
